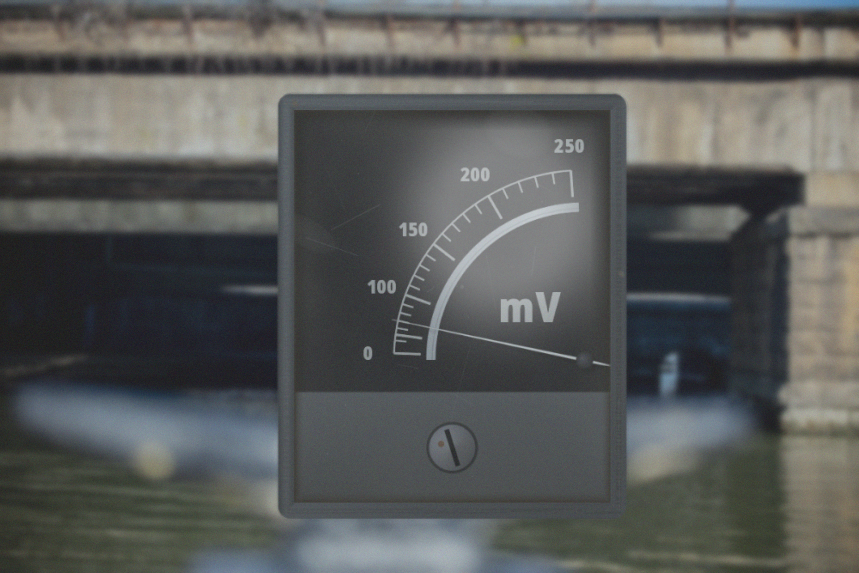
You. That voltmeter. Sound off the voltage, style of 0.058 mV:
70 mV
